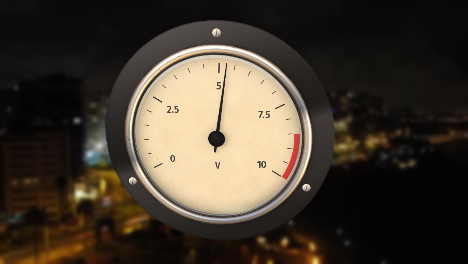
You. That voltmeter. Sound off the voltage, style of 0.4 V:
5.25 V
